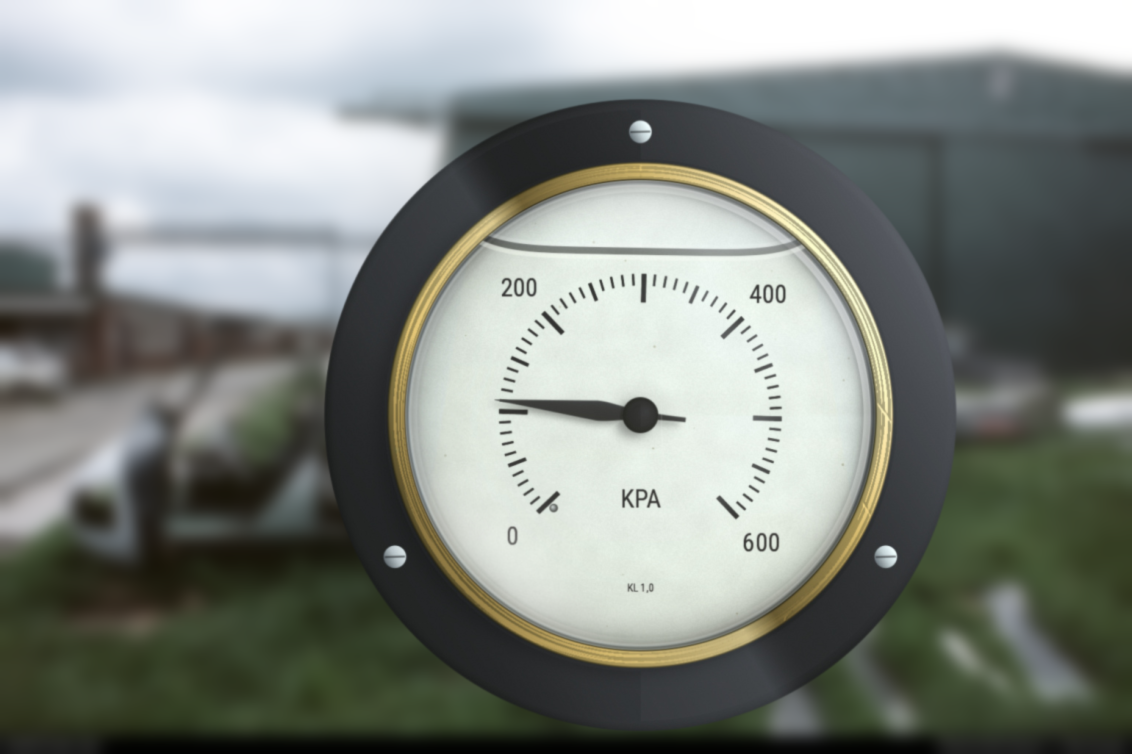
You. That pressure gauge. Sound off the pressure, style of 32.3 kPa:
110 kPa
